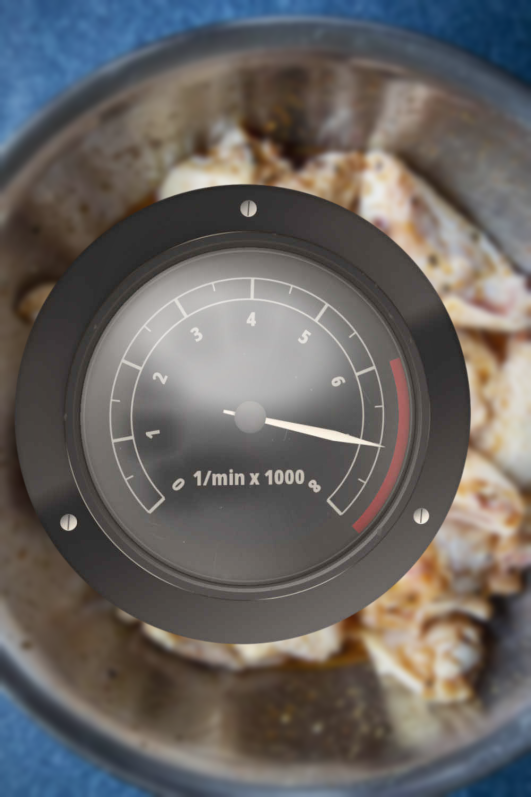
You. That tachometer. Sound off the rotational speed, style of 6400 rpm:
7000 rpm
